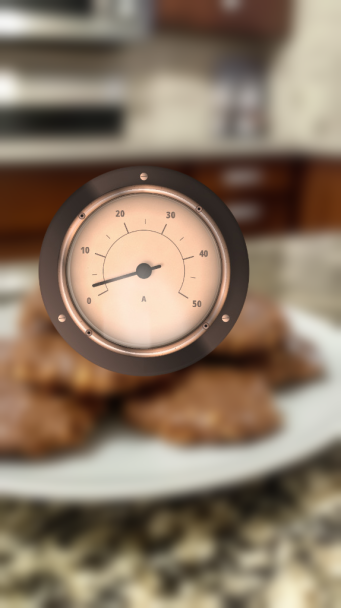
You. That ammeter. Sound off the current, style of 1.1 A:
2.5 A
